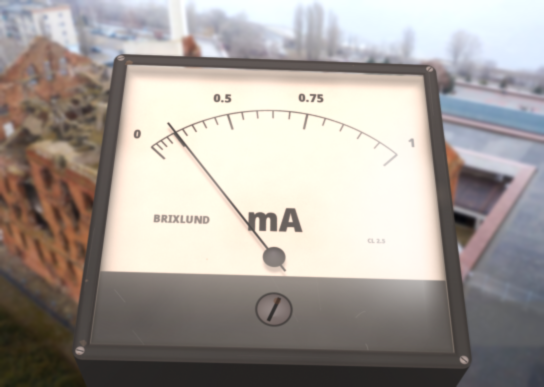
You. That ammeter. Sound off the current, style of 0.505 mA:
0.25 mA
